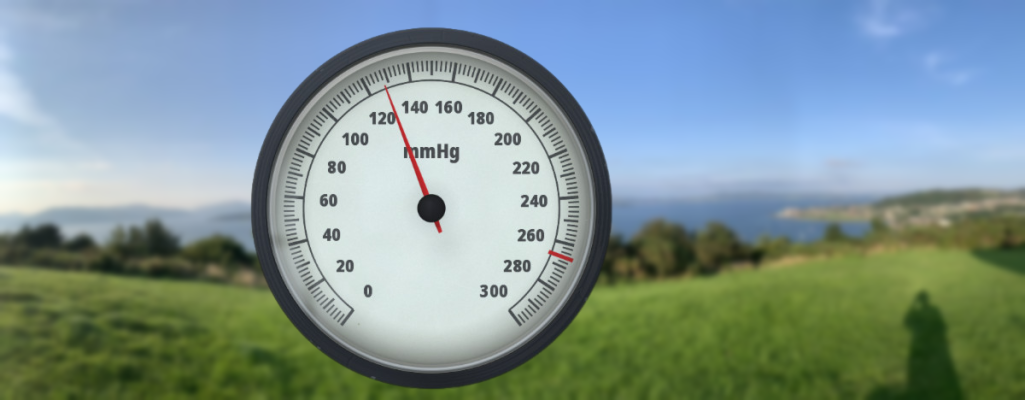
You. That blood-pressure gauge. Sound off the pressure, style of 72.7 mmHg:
128 mmHg
